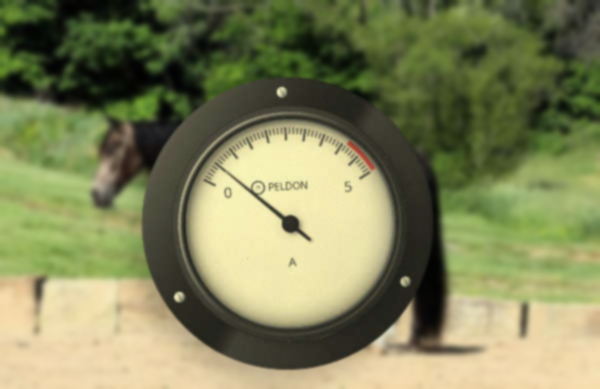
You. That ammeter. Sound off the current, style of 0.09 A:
0.5 A
